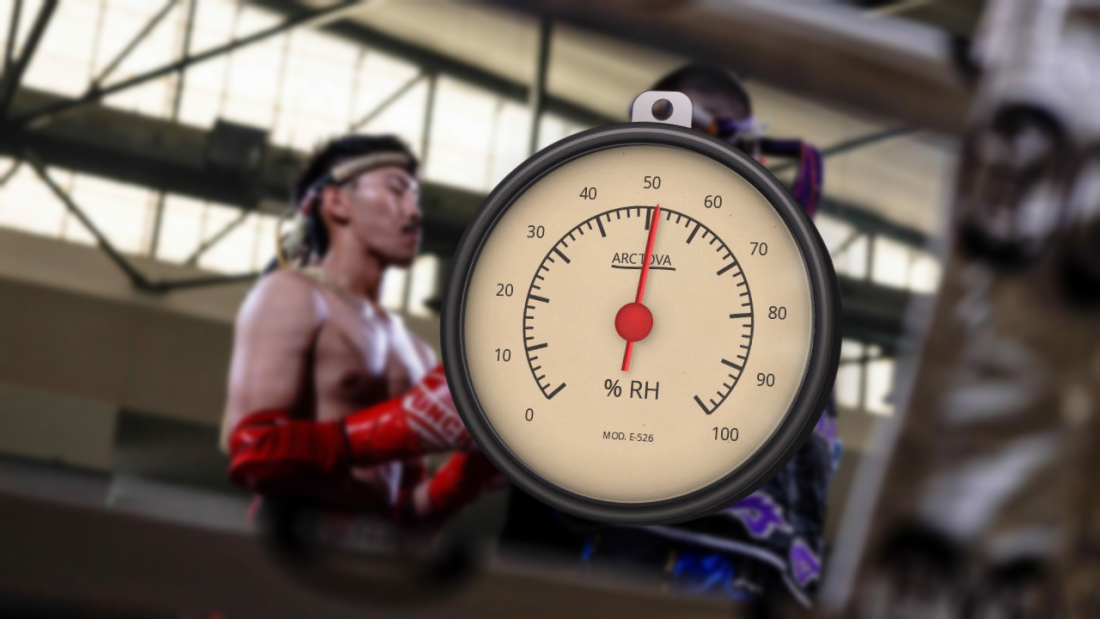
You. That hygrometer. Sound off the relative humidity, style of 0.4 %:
52 %
